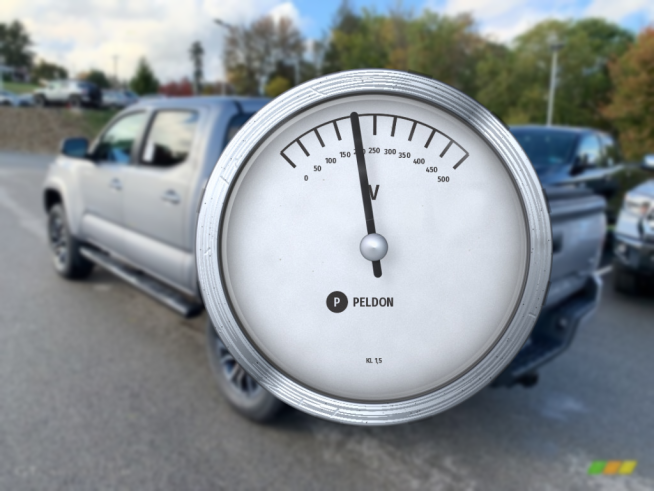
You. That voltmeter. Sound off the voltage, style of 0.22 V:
200 V
